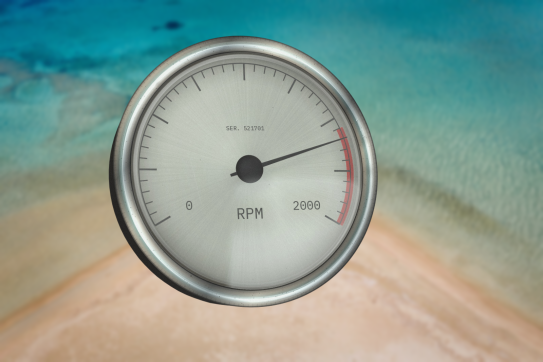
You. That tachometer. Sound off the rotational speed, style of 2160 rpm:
1600 rpm
